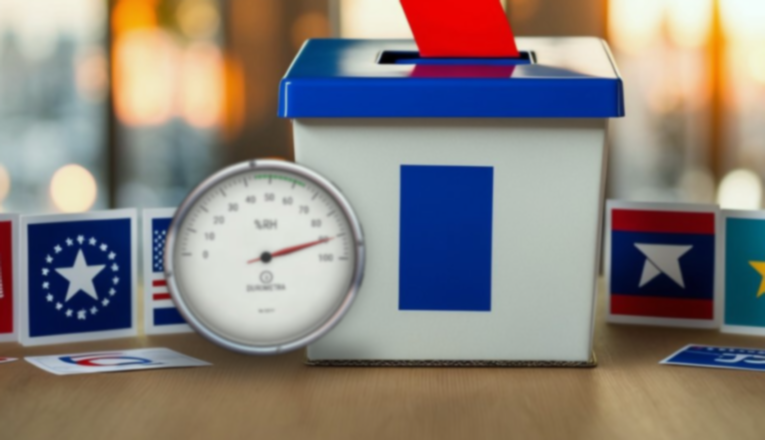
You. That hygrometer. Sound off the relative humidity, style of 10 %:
90 %
